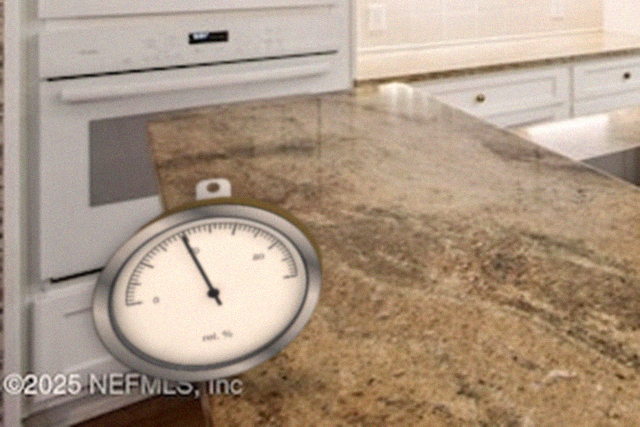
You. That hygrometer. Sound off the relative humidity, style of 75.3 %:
40 %
